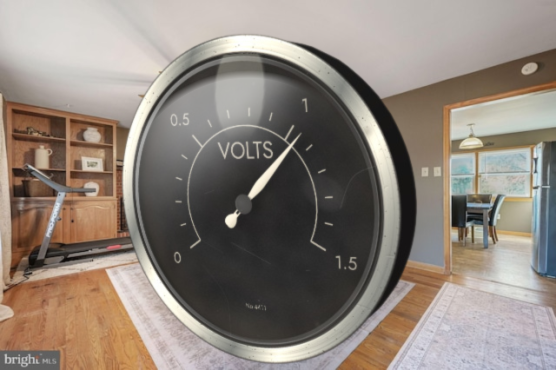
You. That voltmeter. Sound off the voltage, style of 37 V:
1.05 V
